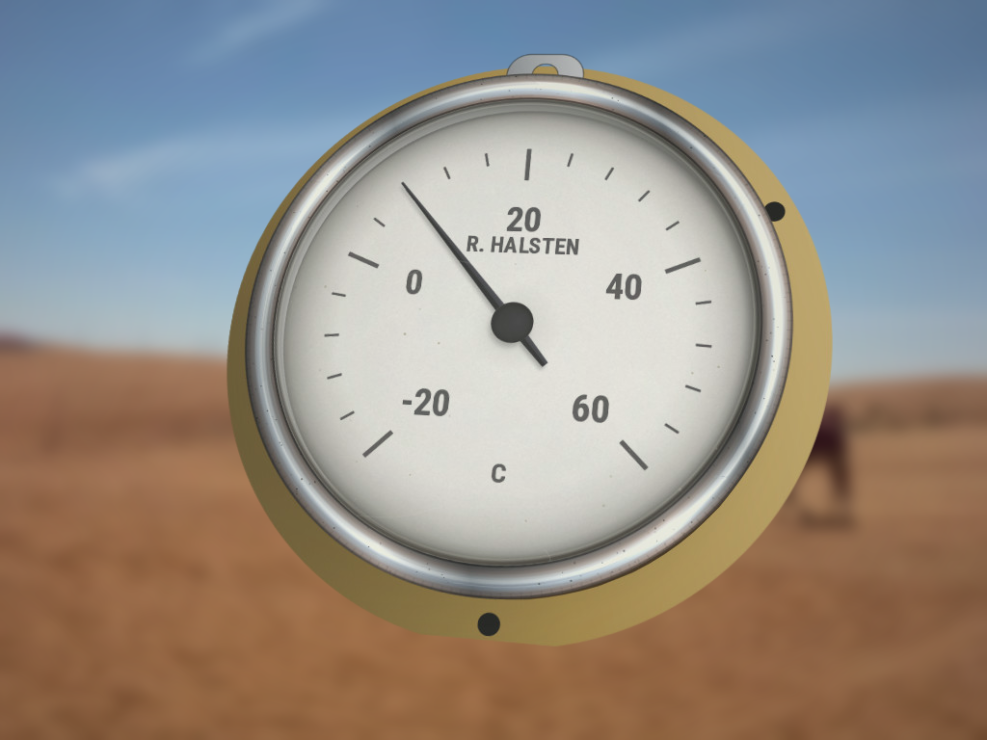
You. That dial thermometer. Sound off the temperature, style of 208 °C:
8 °C
